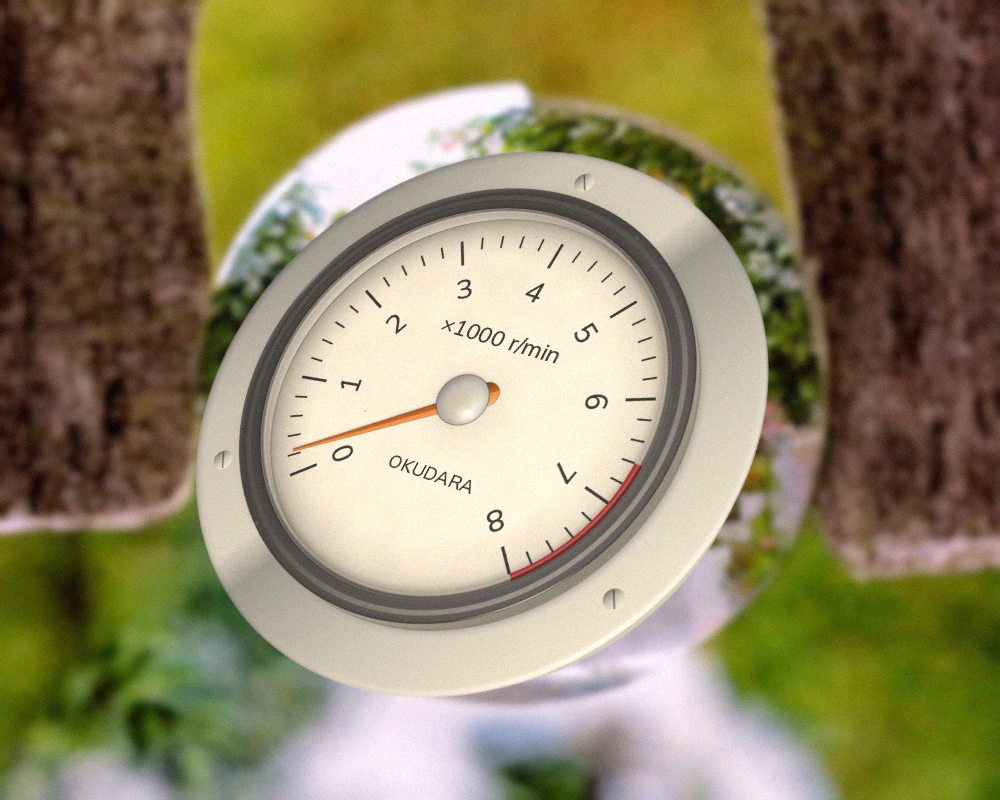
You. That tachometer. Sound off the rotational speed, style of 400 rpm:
200 rpm
